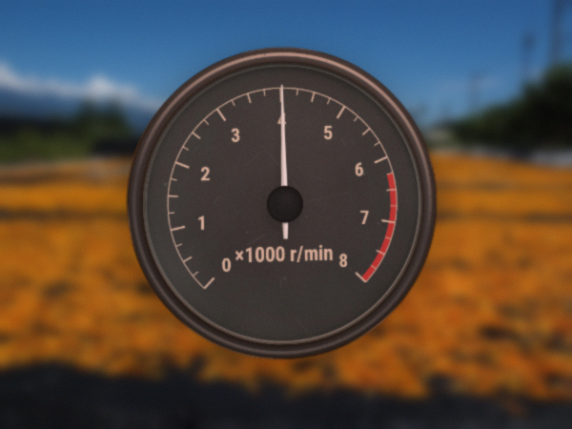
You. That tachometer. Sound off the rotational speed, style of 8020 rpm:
4000 rpm
